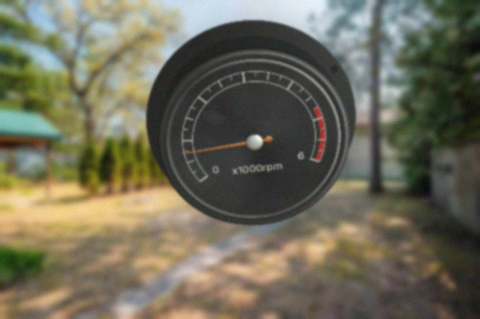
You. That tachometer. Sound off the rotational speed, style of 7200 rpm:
750 rpm
